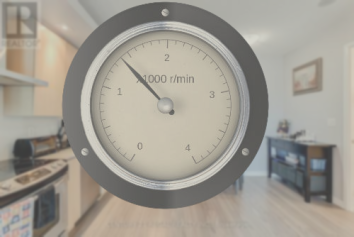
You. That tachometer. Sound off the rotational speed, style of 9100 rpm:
1400 rpm
